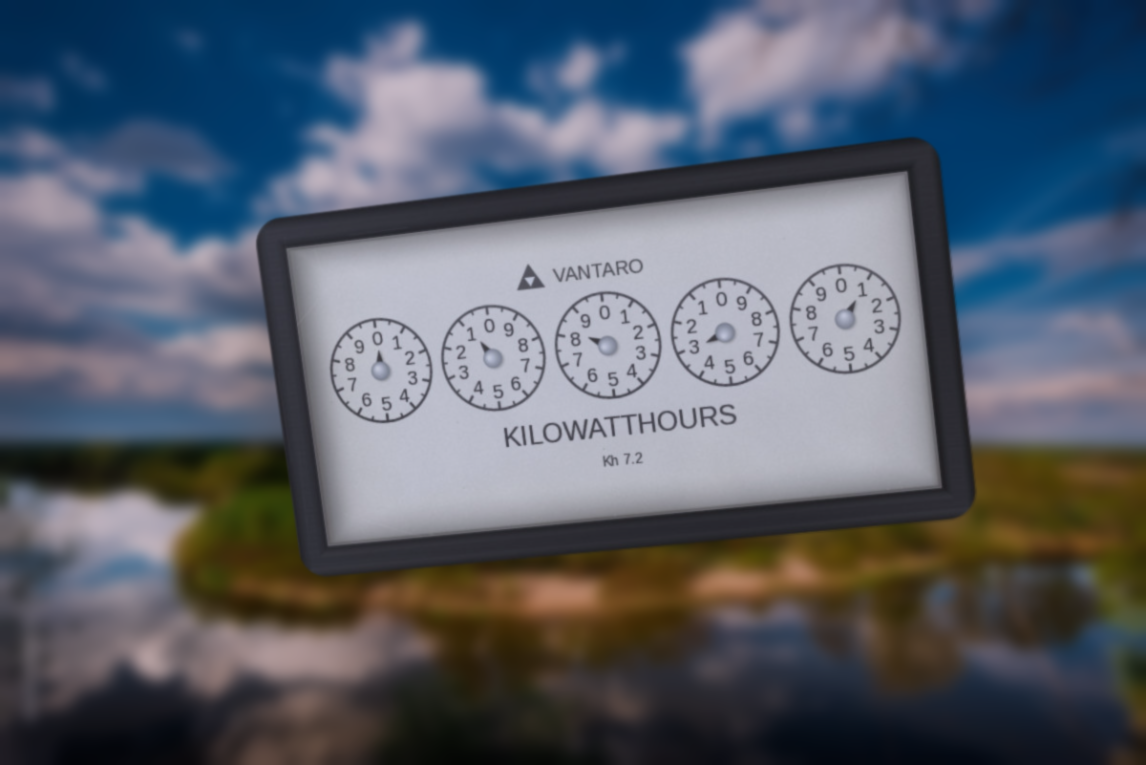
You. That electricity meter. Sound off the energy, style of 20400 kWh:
831 kWh
